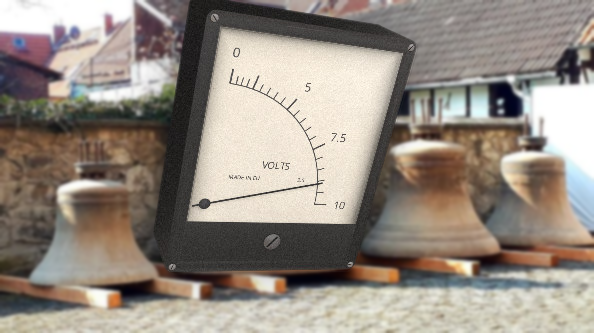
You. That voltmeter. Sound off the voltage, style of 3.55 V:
9 V
